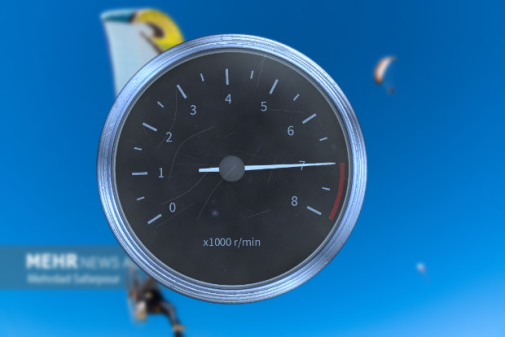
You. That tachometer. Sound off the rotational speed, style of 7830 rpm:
7000 rpm
